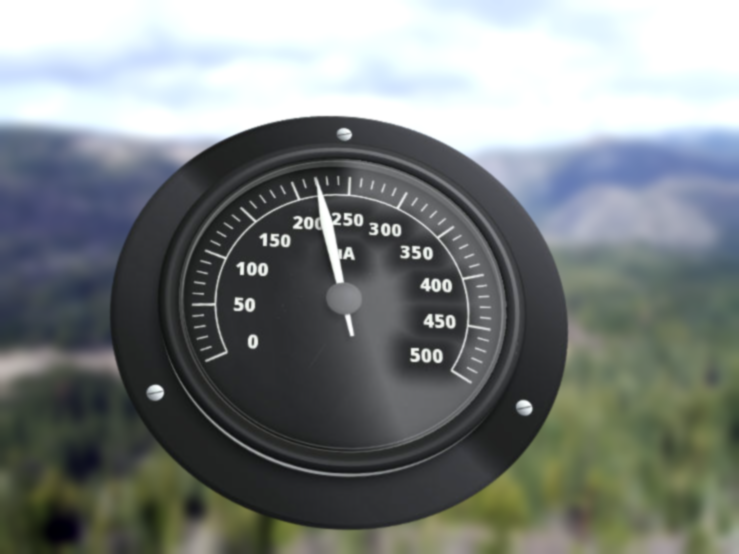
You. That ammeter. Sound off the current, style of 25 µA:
220 µA
